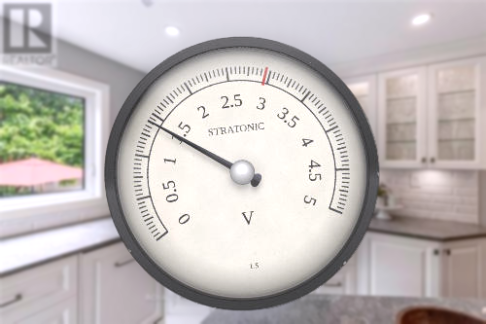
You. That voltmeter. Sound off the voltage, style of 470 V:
1.4 V
